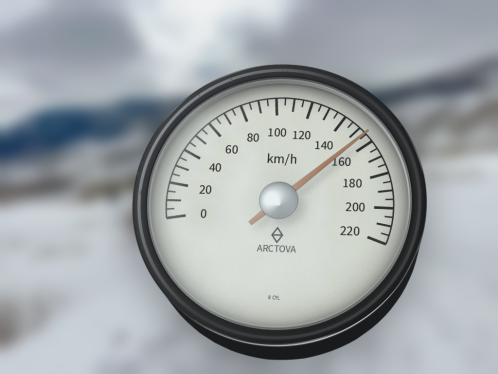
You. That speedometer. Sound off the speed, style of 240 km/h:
155 km/h
